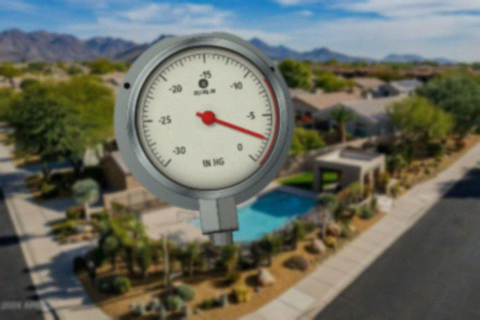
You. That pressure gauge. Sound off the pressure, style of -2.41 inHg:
-2.5 inHg
